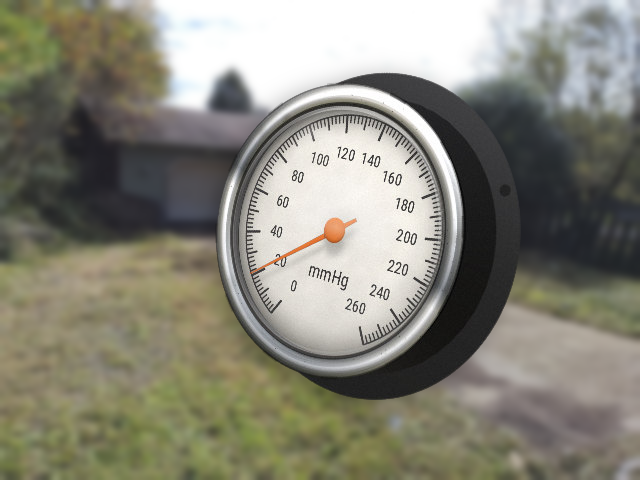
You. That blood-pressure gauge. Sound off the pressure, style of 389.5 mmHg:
20 mmHg
